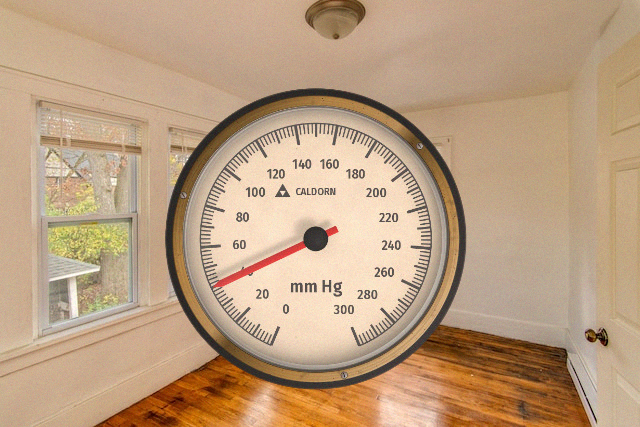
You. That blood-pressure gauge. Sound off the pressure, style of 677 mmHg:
40 mmHg
